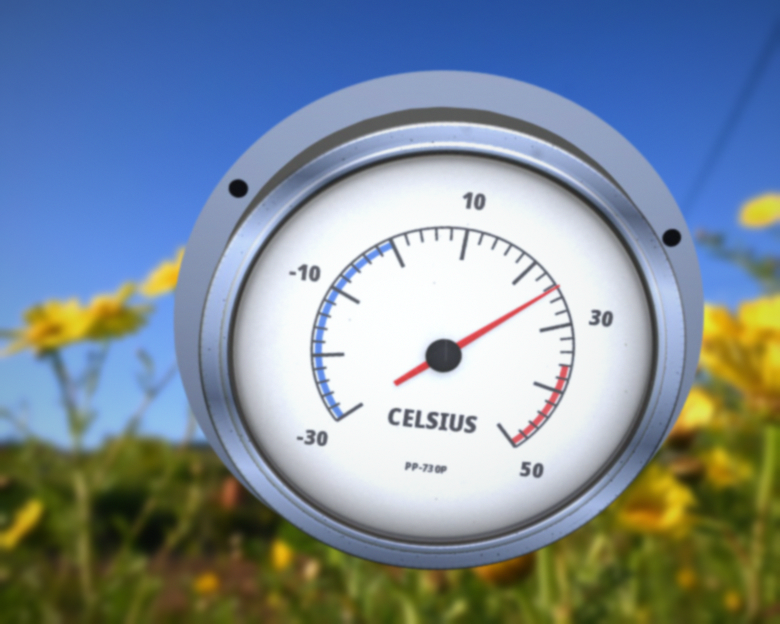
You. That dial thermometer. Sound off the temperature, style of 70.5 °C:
24 °C
